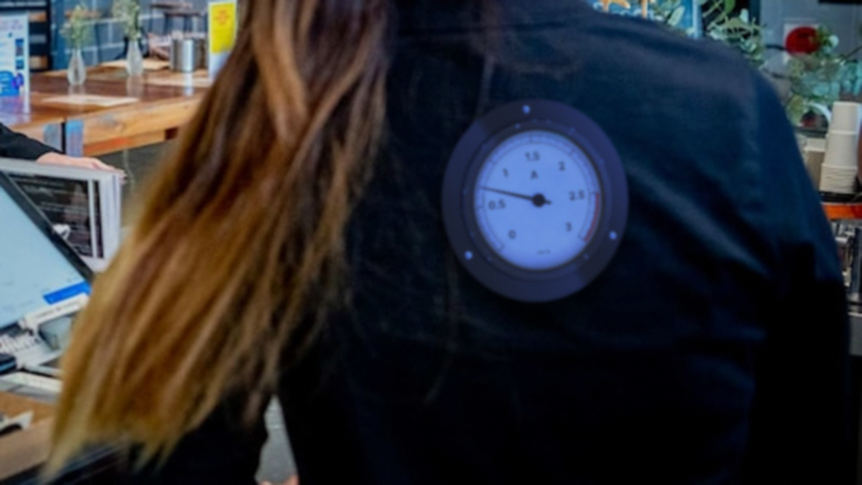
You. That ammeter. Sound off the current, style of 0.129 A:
0.7 A
